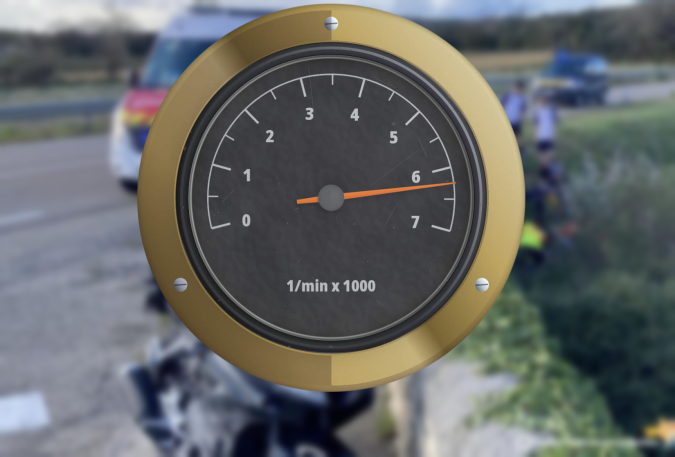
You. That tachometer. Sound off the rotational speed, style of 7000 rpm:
6250 rpm
